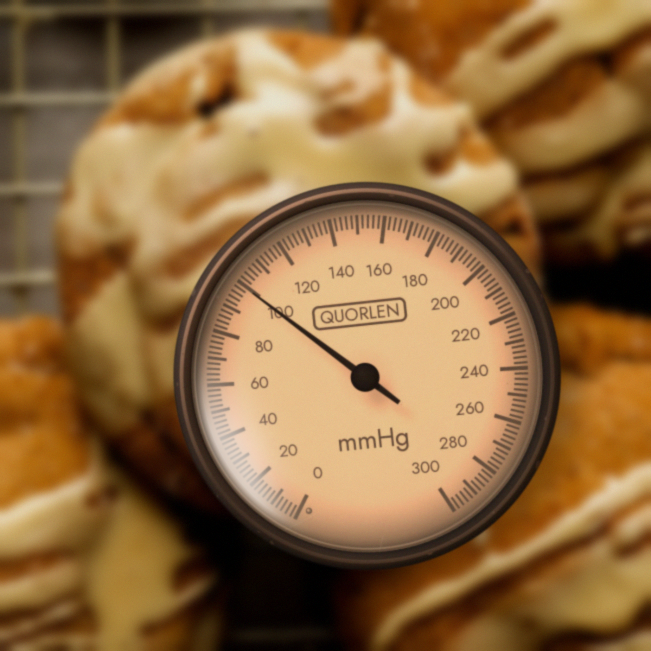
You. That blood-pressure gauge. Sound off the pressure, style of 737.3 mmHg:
100 mmHg
